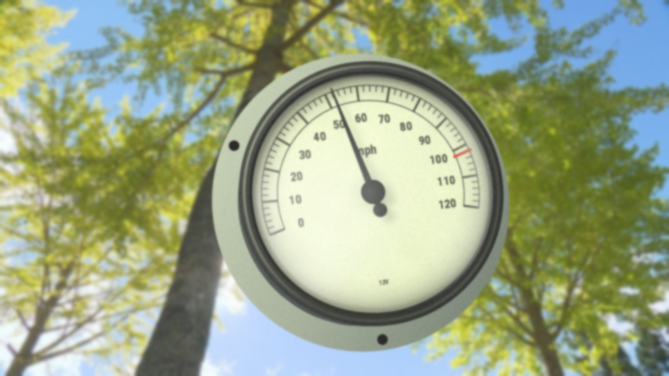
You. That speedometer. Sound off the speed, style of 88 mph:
52 mph
